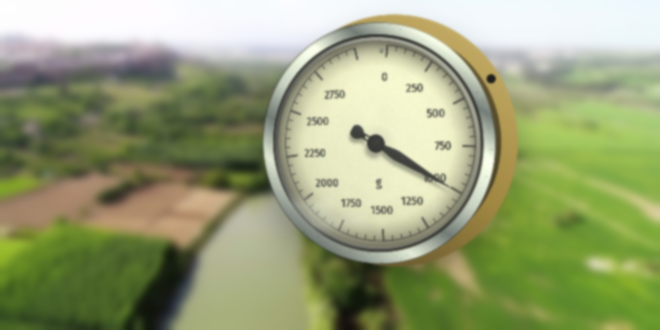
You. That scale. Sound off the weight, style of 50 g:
1000 g
